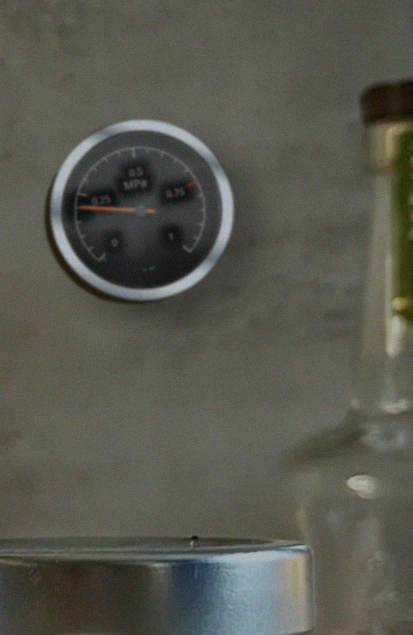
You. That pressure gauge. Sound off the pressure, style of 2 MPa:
0.2 MPa
